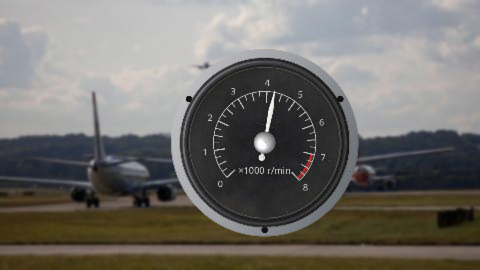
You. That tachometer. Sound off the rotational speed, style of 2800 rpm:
4250 rpm
